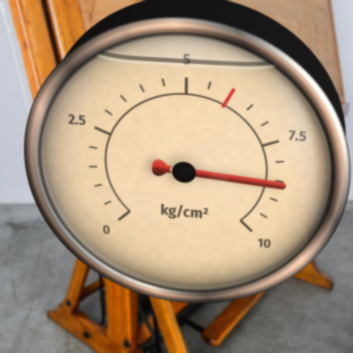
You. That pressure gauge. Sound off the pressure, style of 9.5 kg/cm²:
8.5 kg/cm²
